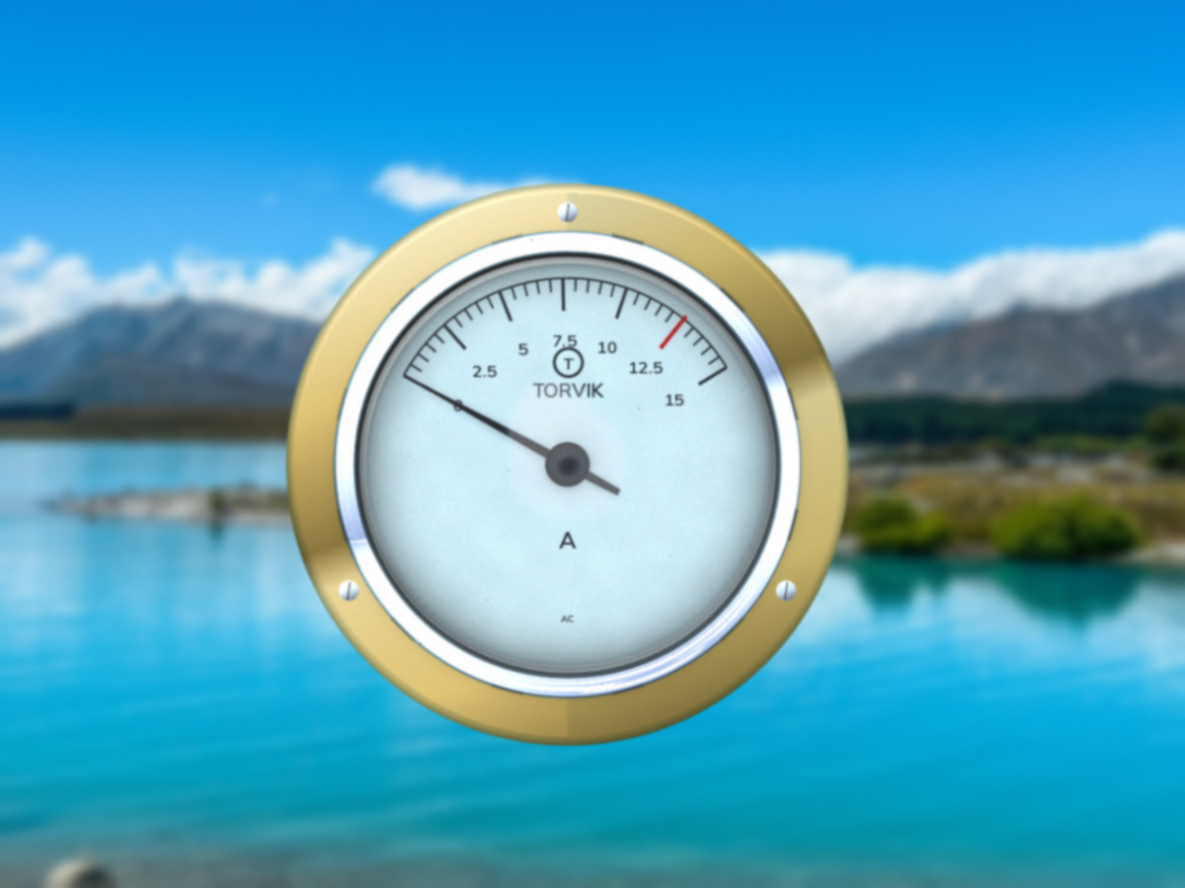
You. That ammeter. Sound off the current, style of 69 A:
0 A
